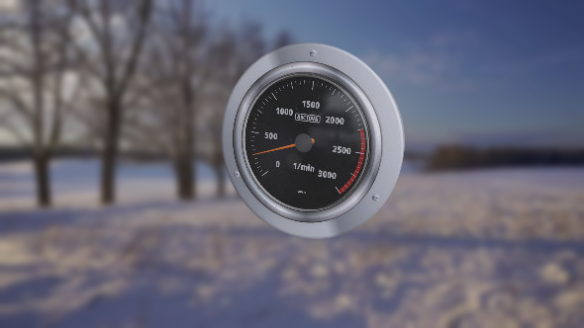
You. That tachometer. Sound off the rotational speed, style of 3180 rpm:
250 rpm
